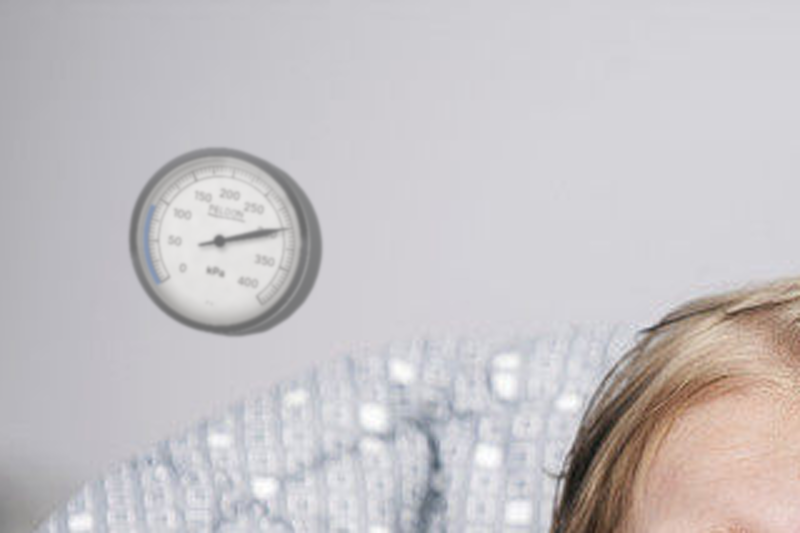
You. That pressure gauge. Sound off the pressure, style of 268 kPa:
300 kPa
